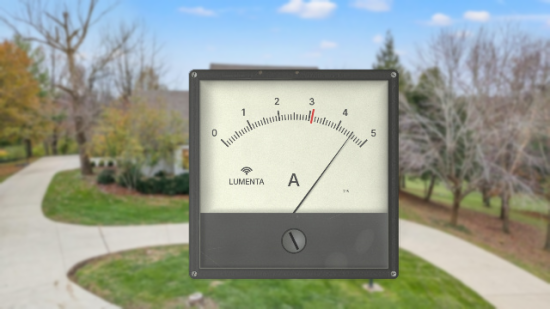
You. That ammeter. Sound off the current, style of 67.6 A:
4.5 A
